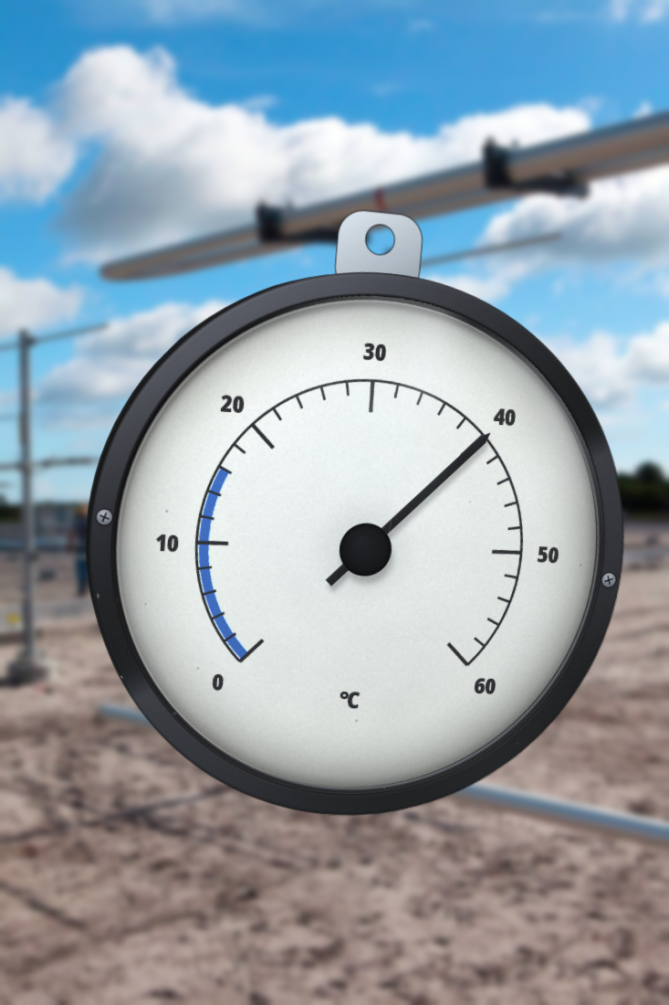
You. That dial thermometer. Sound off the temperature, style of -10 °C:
40 °C
